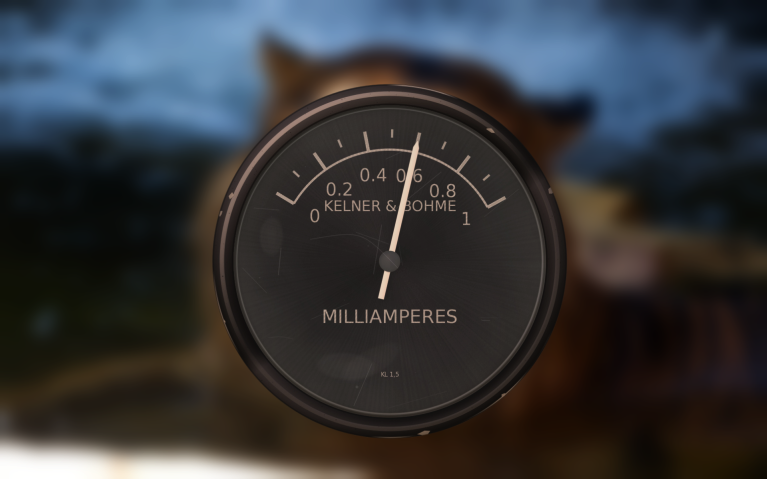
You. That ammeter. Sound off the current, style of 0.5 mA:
0.6 mA
